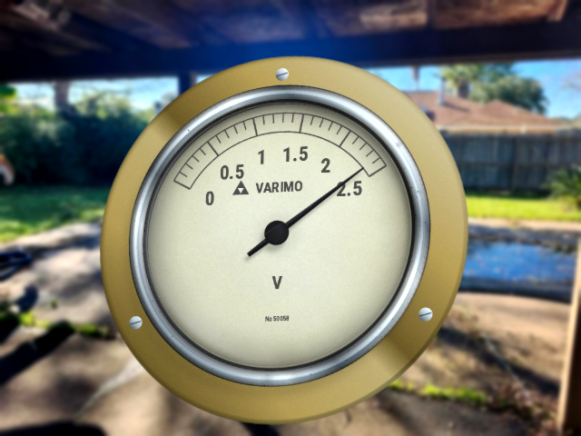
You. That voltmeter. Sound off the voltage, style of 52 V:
2.4 V
